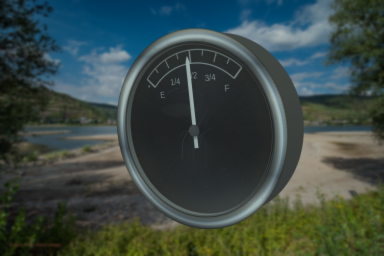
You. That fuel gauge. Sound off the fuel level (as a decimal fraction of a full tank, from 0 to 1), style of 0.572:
0.5
